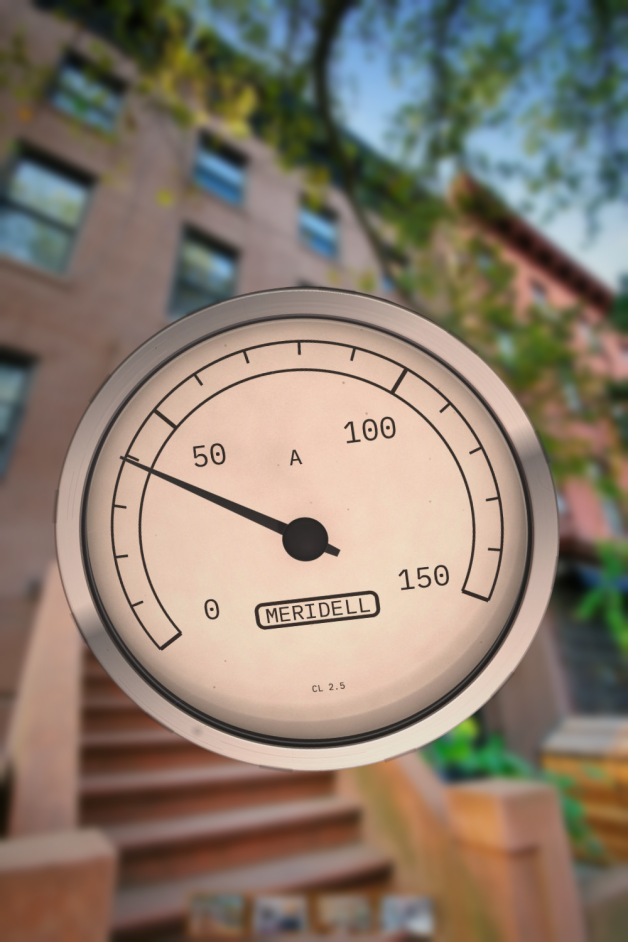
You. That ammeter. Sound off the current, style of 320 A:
40 A
